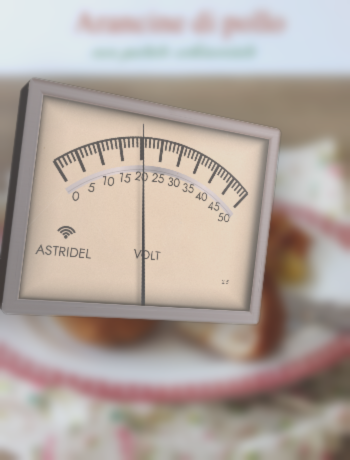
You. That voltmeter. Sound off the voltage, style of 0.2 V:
20 V
